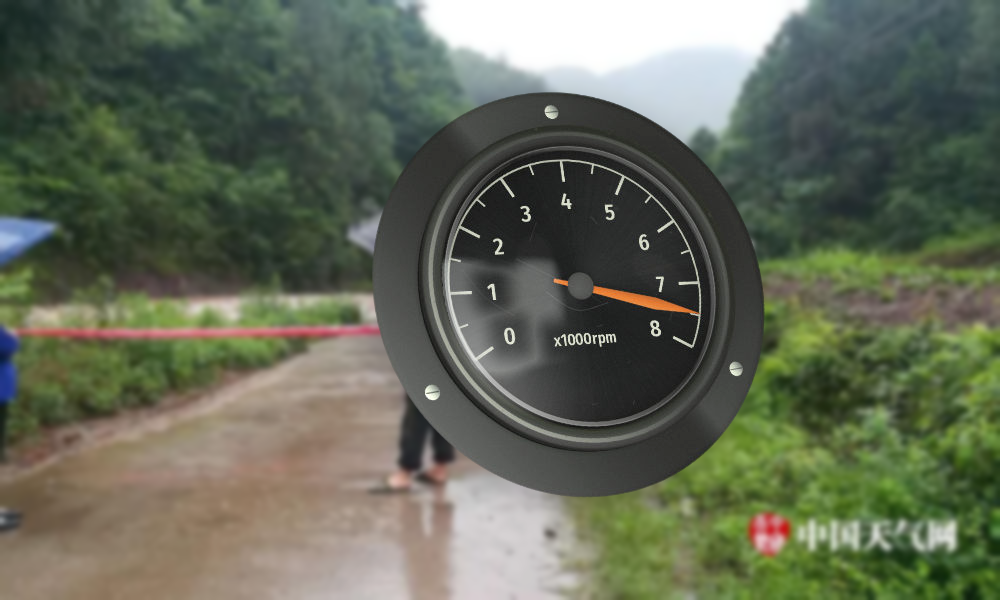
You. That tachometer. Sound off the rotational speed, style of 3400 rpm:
7500 rpm
